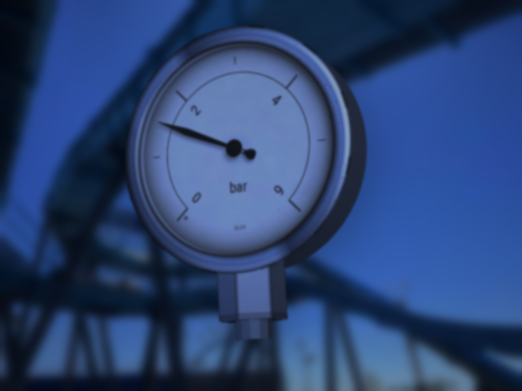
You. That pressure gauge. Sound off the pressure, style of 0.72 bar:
1.5 bar
